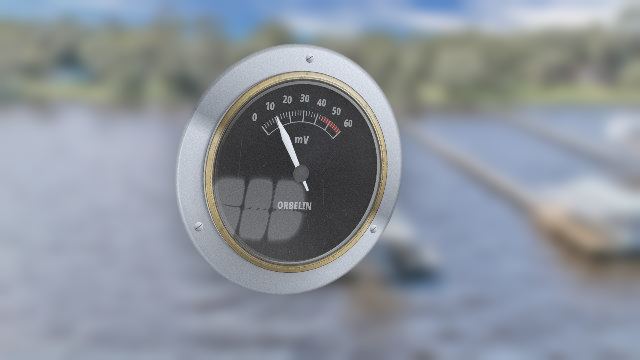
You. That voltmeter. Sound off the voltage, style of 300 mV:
10 mV
